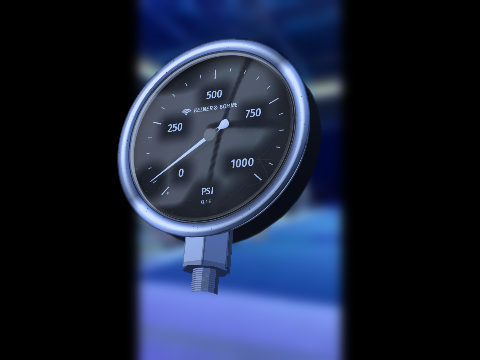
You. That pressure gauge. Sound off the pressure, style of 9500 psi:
50 psi
